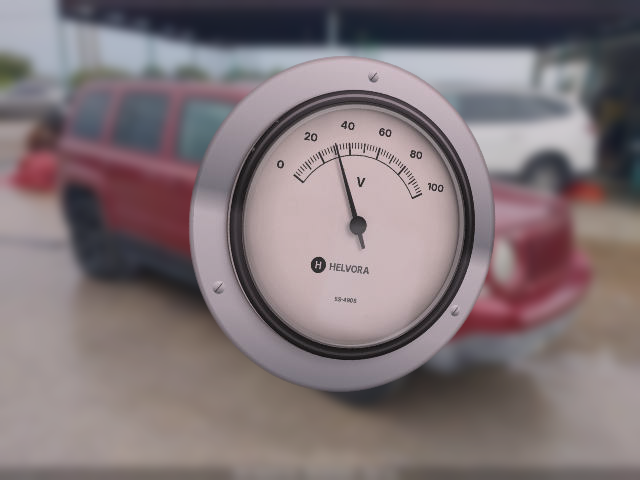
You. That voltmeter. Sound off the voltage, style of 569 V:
30 V
